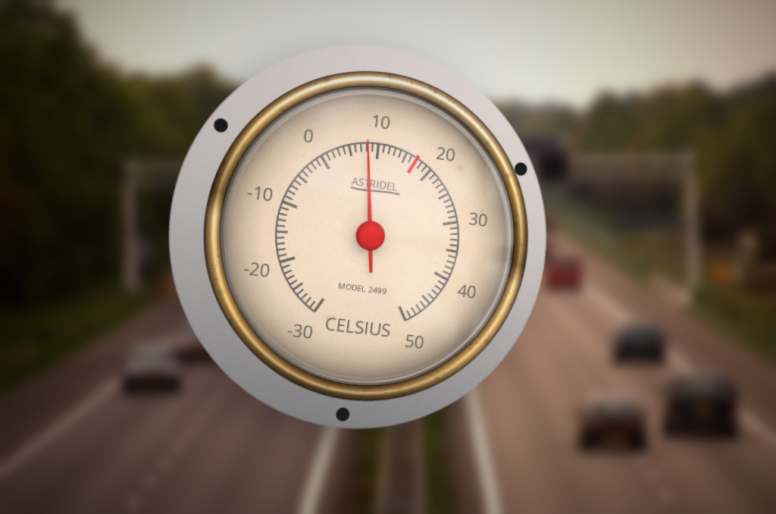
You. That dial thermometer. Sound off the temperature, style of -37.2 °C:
8 °C
